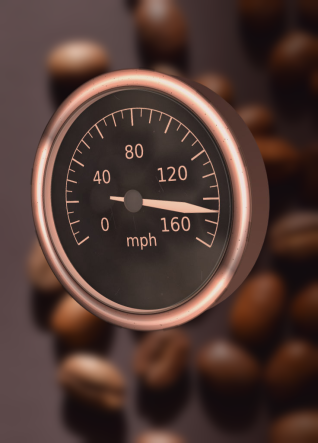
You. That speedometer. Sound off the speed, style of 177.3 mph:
145 mph
